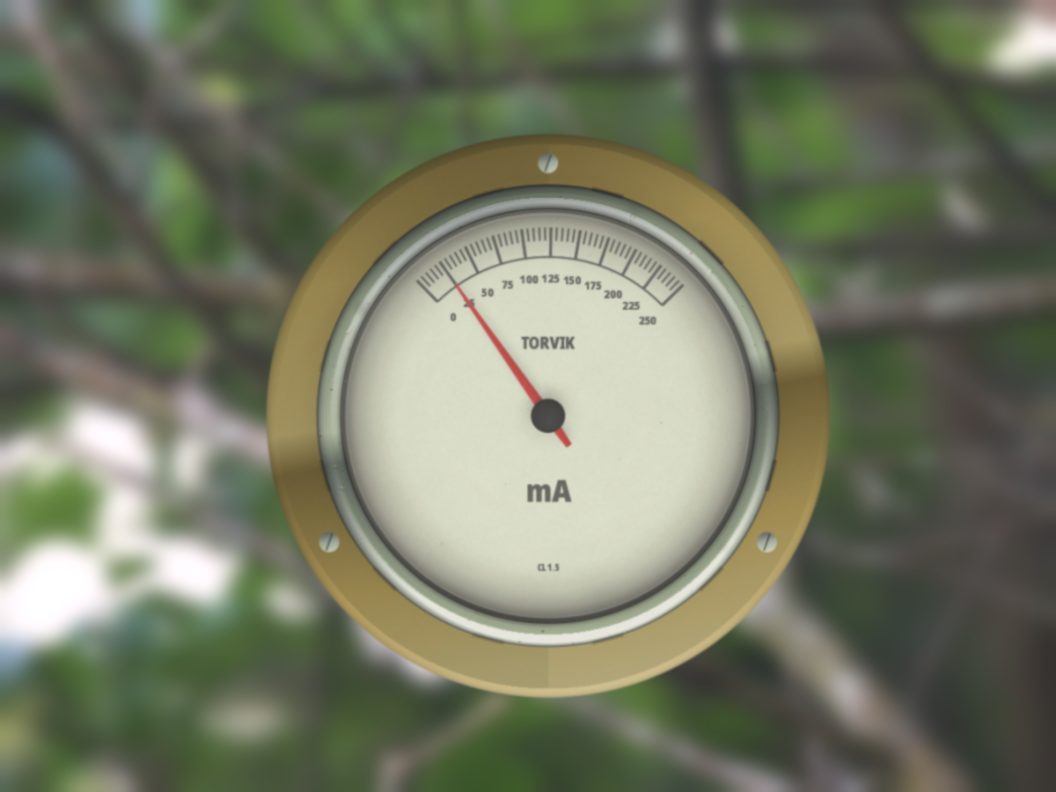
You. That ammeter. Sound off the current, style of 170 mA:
25 mA
